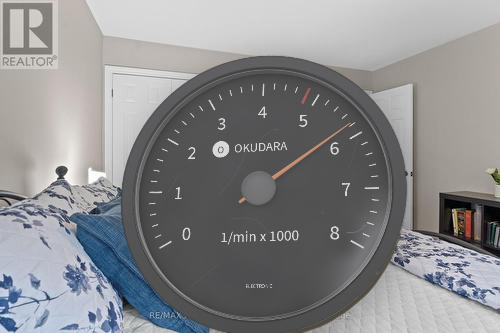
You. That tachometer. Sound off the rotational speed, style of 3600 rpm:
5800 rpm
